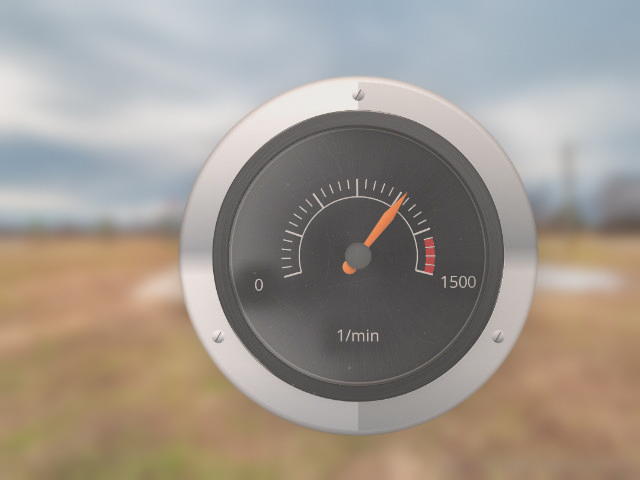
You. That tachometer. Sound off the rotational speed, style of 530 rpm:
1025 rpm
